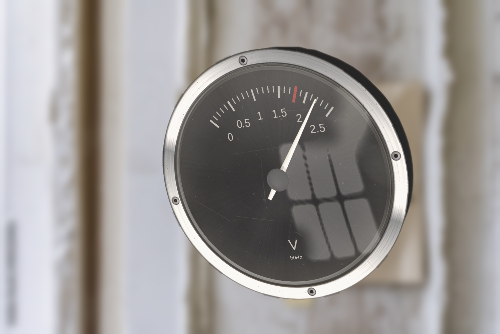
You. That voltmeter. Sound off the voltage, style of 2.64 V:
2.2 V
